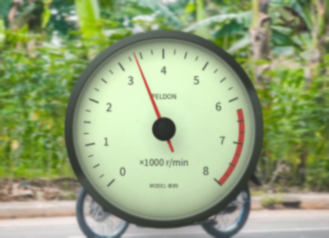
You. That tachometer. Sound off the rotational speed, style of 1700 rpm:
3375 rpm
